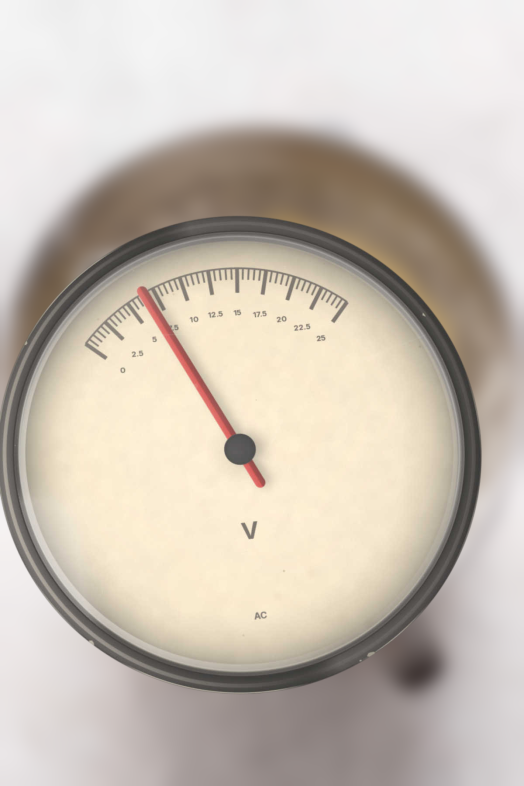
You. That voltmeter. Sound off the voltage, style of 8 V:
6.5 V
